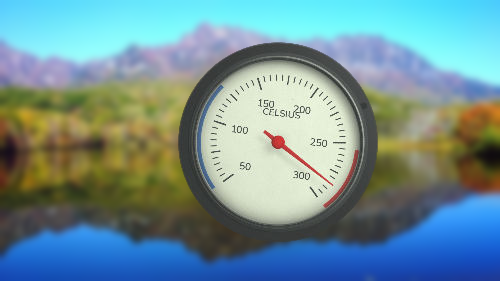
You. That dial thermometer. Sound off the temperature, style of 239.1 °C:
285 °C
